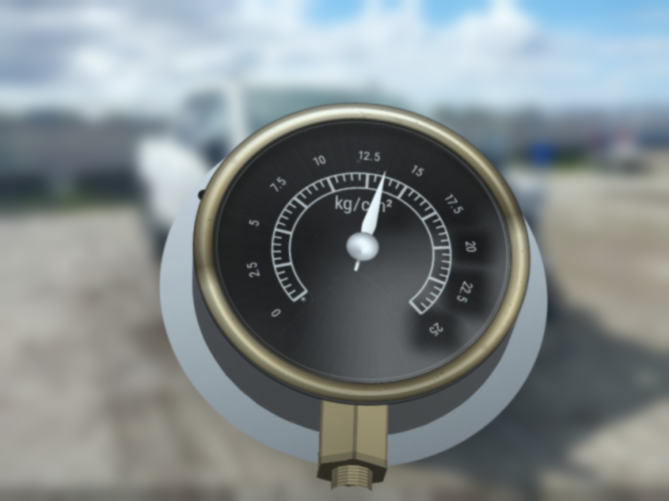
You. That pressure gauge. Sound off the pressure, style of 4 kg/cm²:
13.5 kg/cm²
